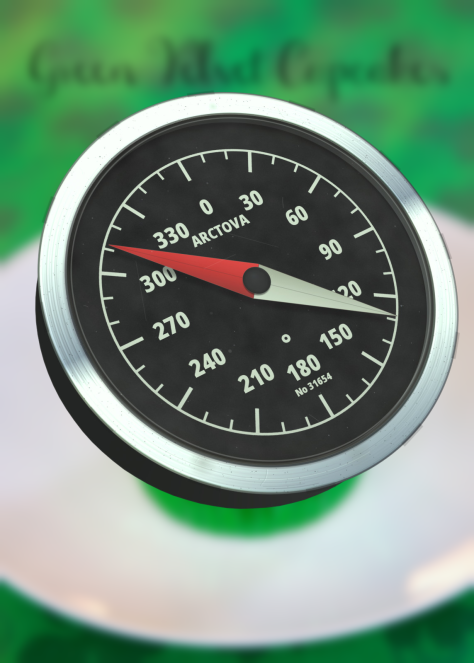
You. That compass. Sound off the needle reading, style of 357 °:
310 °
